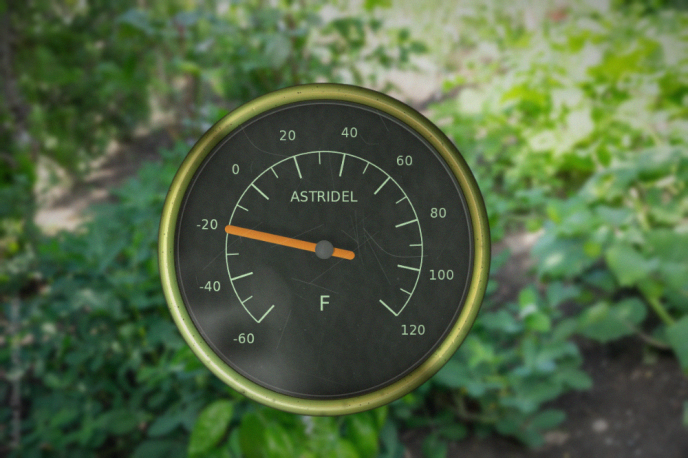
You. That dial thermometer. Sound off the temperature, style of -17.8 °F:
-20 °F
